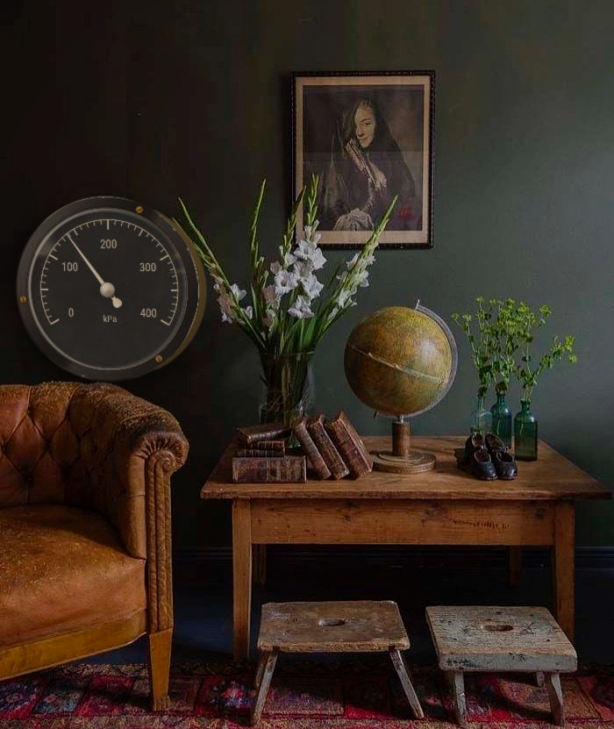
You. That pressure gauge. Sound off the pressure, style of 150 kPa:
140 kPa
